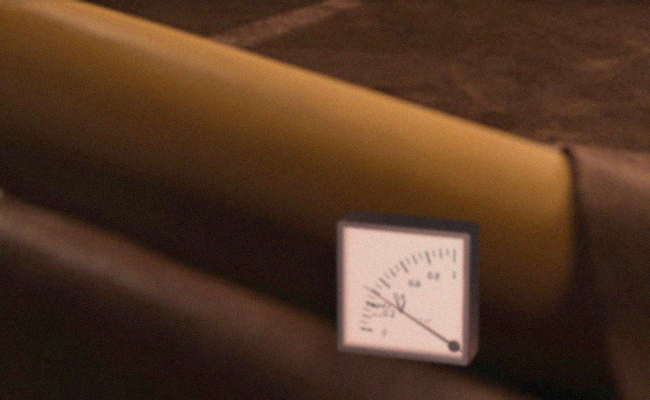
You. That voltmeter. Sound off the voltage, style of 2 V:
0.3 V
